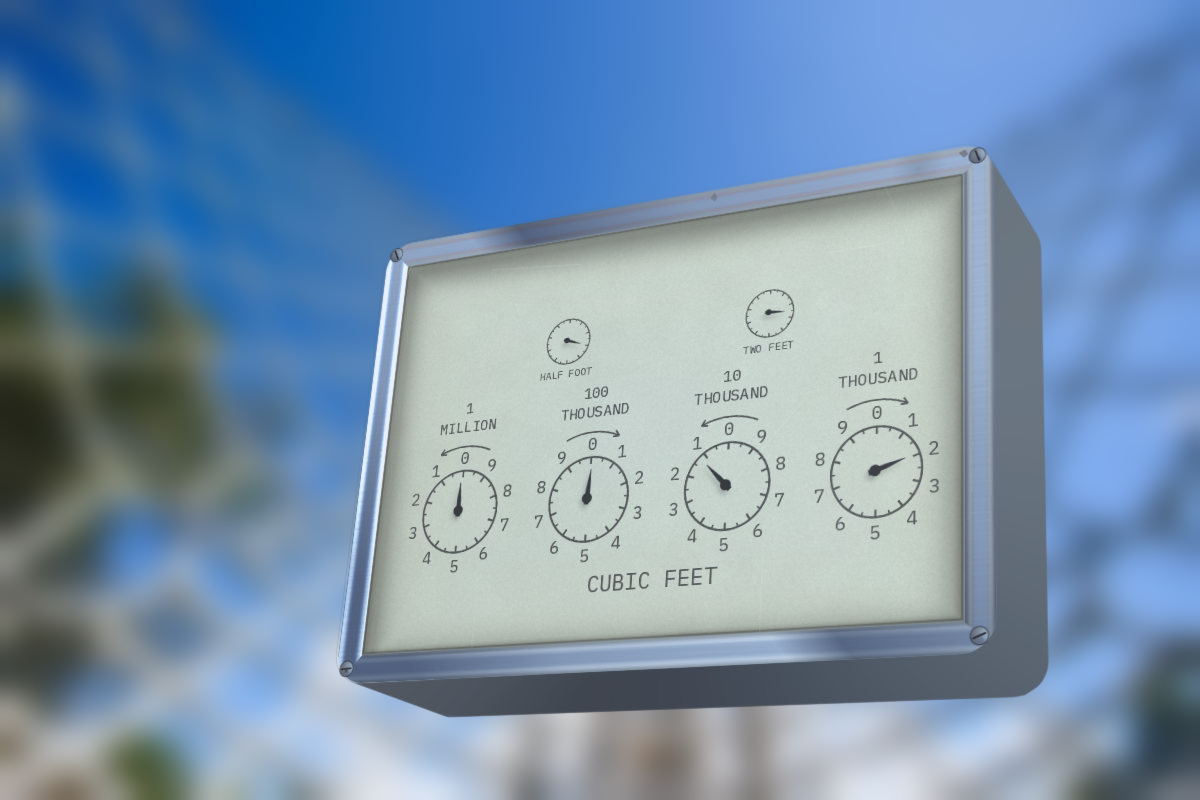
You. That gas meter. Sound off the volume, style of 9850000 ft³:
1200 ft³
